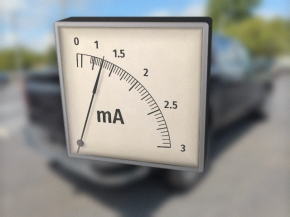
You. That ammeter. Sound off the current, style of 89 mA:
1.25 mA
